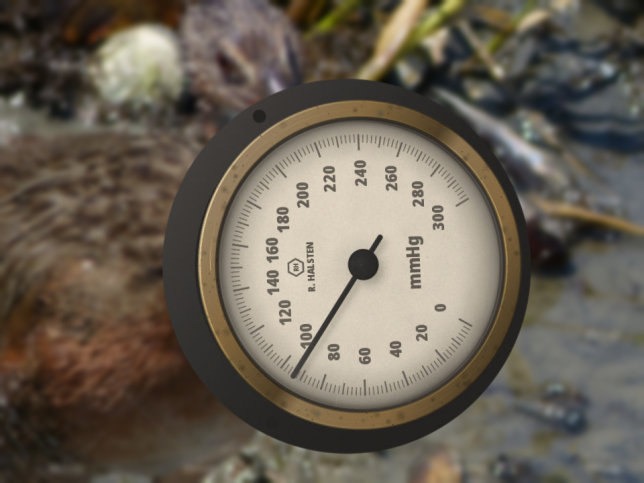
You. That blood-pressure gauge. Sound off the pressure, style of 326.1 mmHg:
94 mmHg
